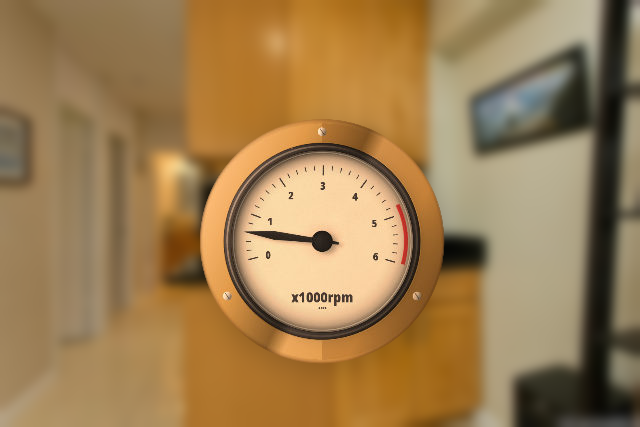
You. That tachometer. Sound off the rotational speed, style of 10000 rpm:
600 rpm
